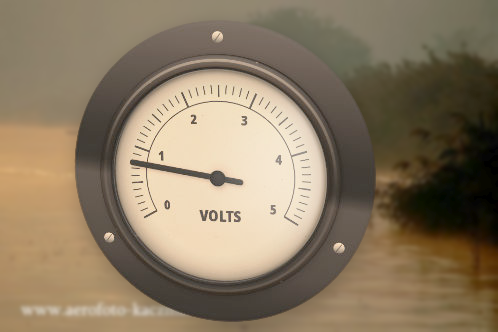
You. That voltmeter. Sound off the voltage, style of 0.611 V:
0.8 V
